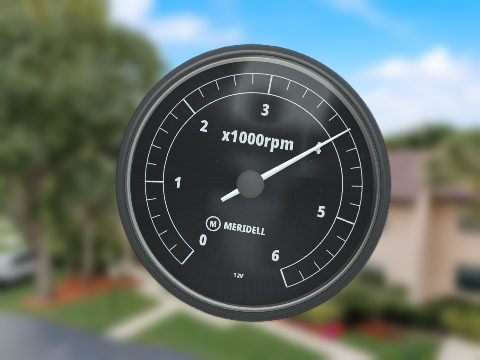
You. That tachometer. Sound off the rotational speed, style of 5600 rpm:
4000 rpm
